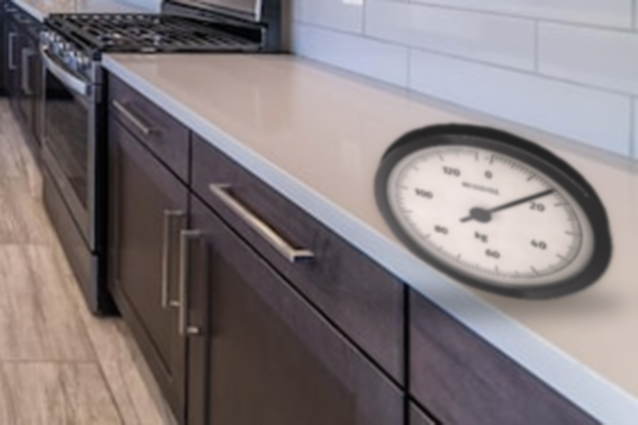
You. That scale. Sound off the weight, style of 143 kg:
15 kg
